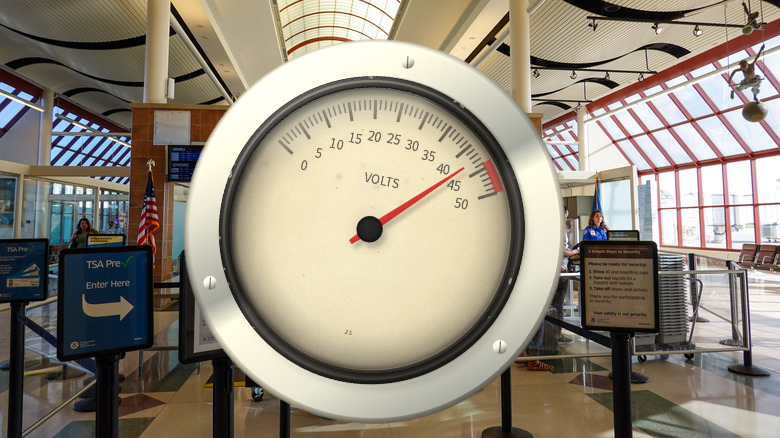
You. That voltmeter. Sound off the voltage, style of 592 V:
43 V
